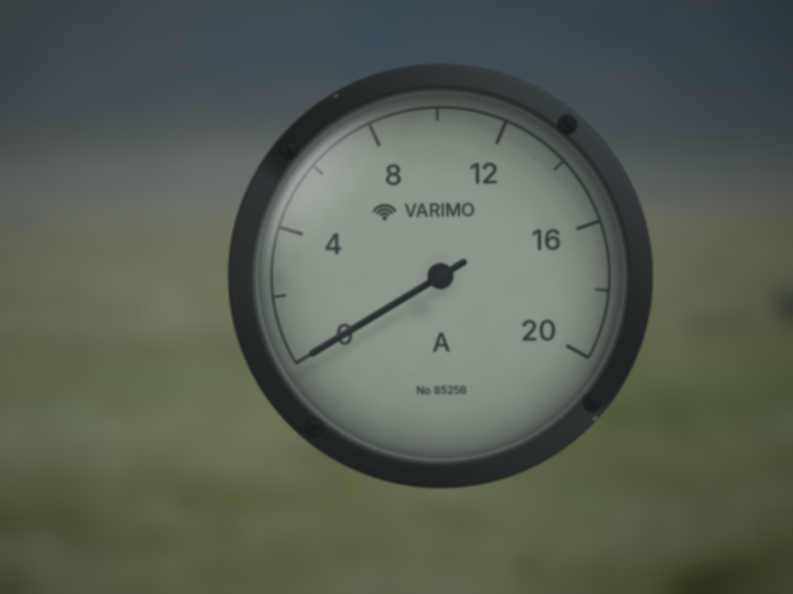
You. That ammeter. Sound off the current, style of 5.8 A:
0 A
